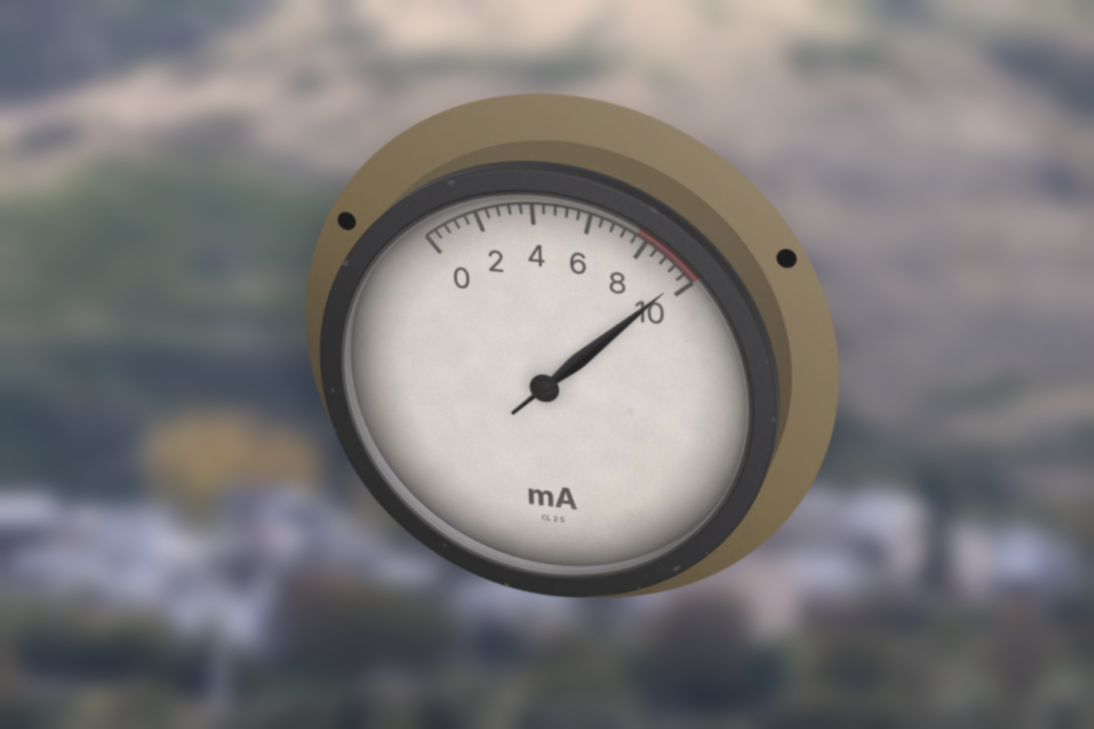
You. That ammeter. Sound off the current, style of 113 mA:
9.6 mA
